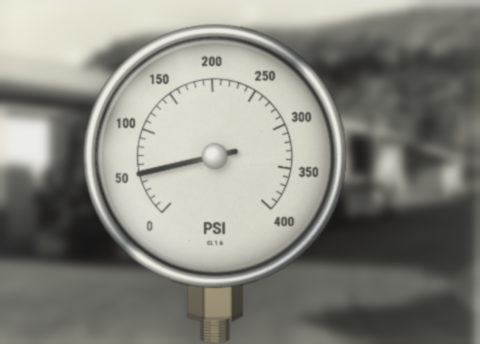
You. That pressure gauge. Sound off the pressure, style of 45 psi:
50 psi
